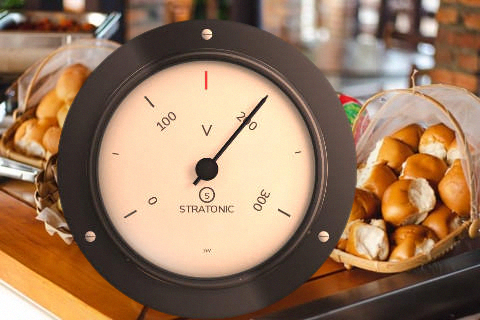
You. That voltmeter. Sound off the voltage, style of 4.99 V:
200 V
